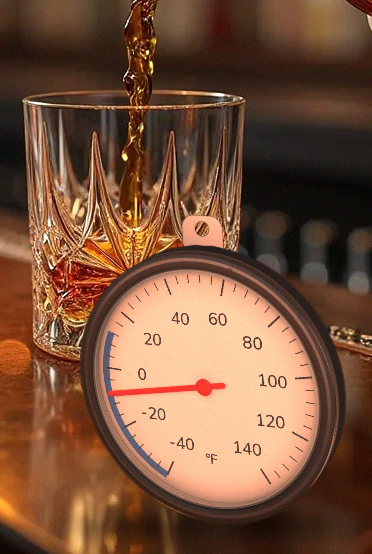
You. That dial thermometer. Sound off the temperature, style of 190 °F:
-8 °F
